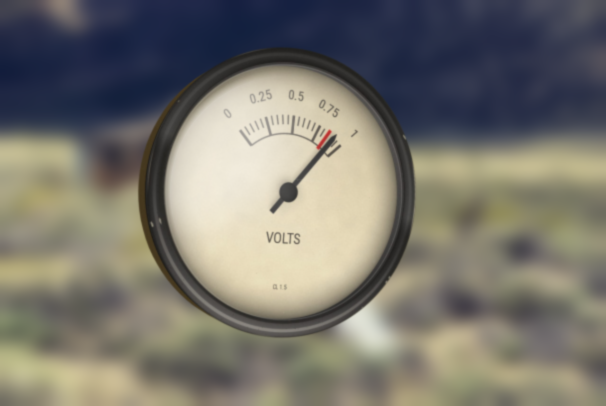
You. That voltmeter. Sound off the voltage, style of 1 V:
0.9 V
